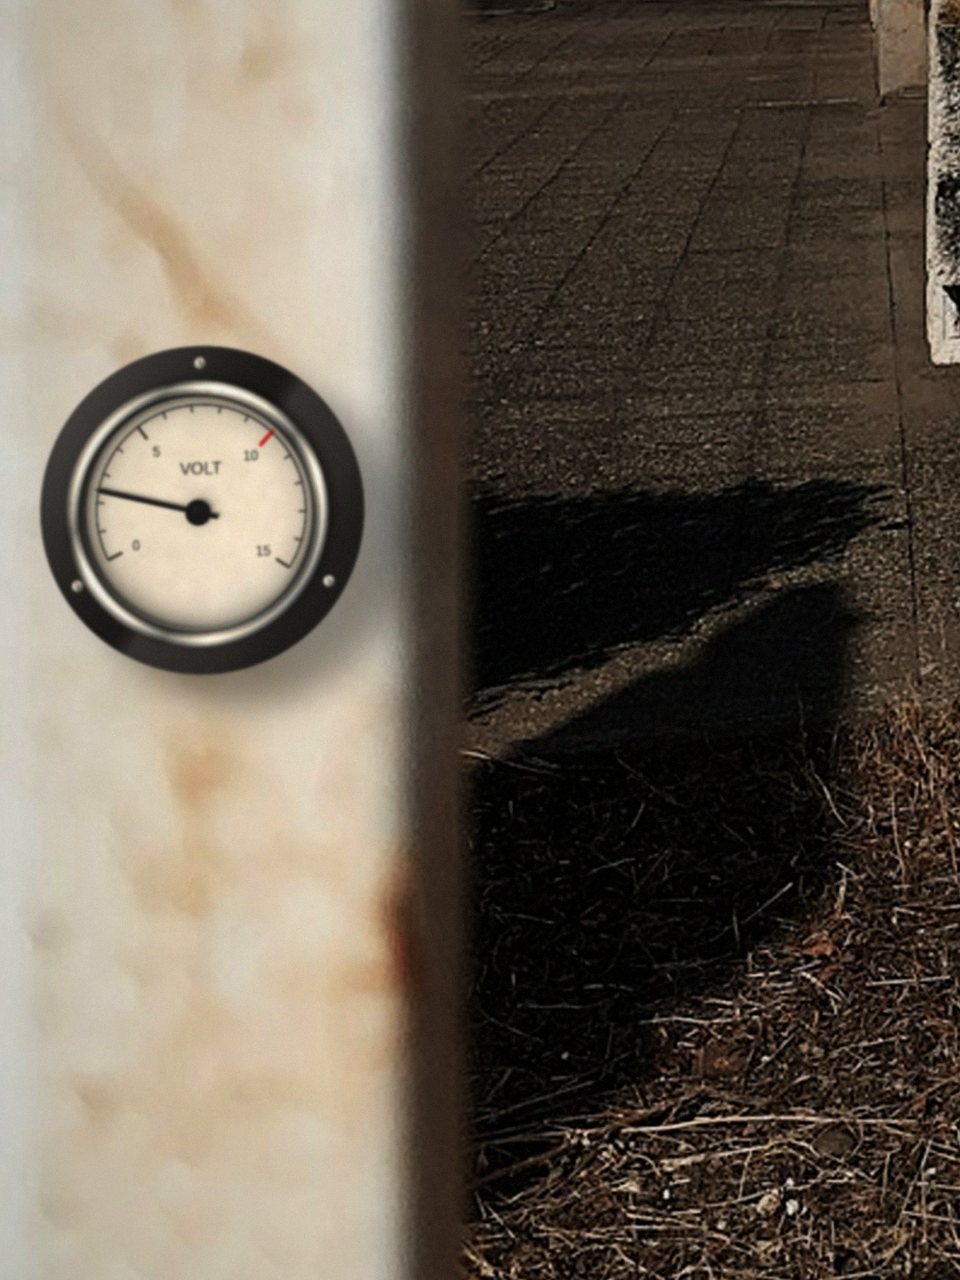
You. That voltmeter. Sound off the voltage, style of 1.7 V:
2.5 V
